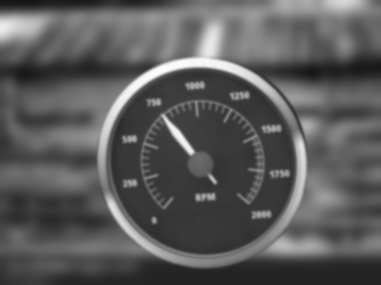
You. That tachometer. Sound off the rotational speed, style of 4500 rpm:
750 rpm
